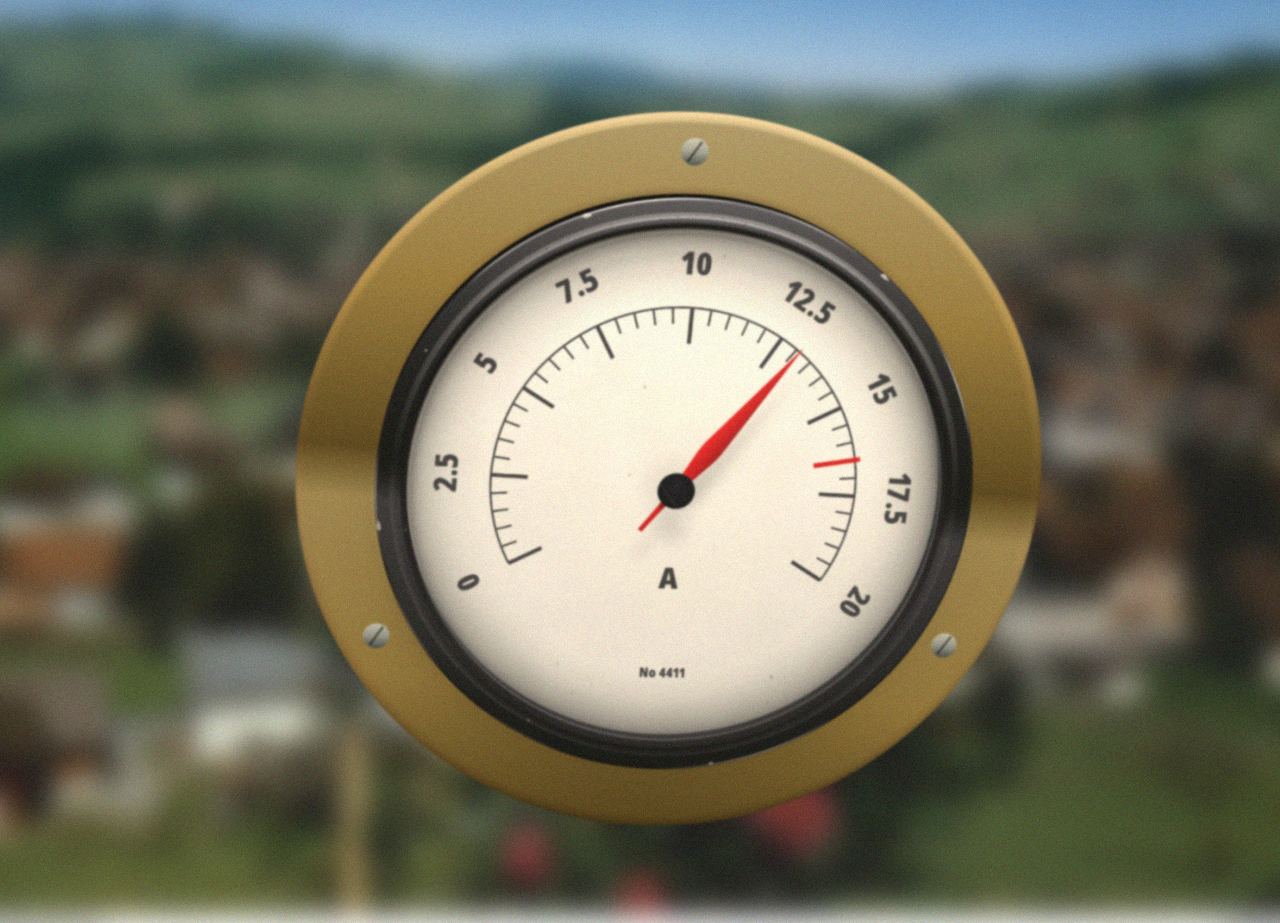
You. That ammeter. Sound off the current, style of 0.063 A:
13 A
